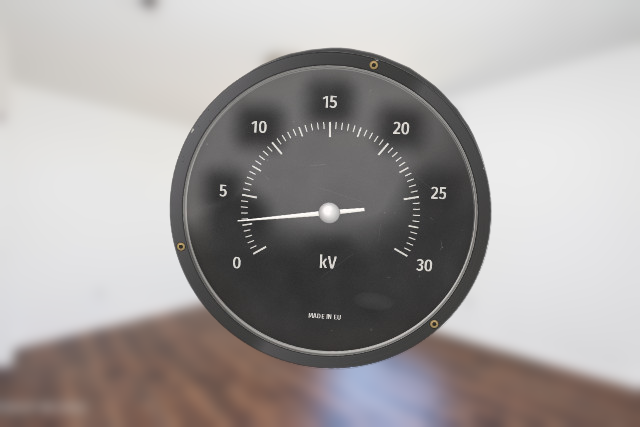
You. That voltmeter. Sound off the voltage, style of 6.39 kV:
3 kV
